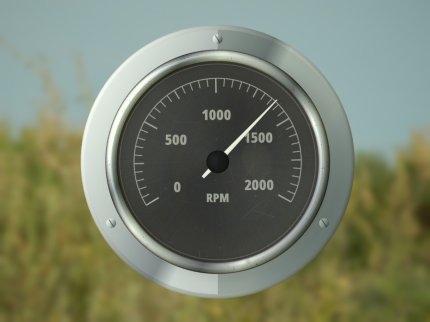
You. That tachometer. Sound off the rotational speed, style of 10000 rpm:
1375 rpm
